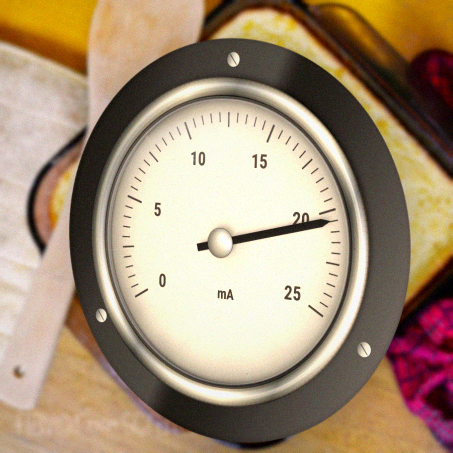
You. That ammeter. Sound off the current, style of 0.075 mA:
20.5 mA
